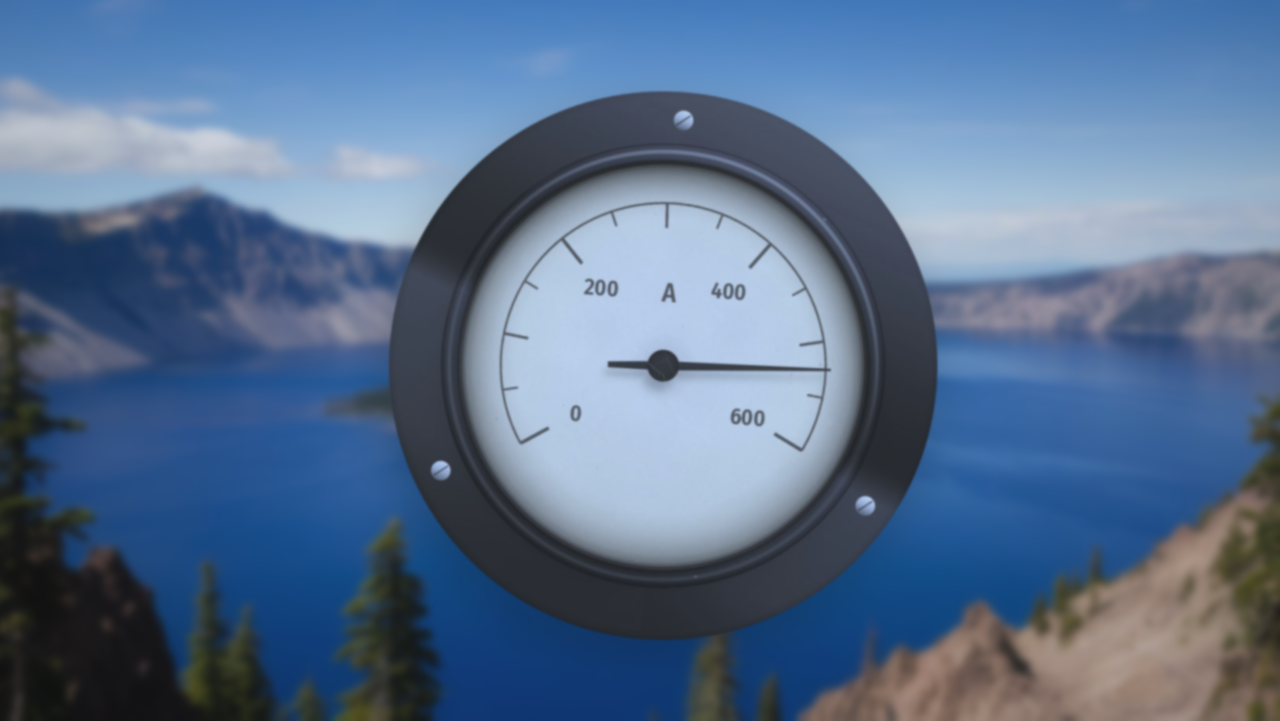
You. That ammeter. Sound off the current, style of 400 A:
525 A
